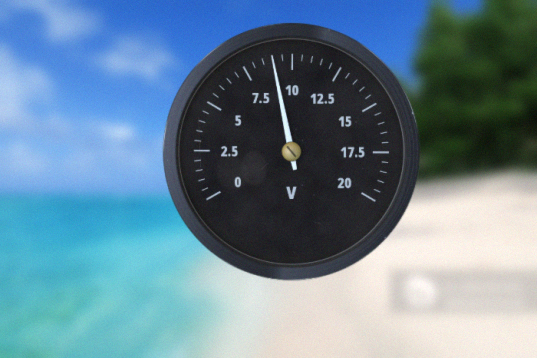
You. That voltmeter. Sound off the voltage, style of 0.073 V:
9 V
